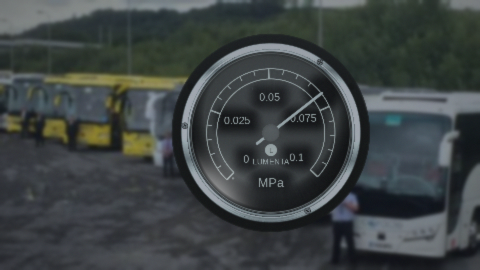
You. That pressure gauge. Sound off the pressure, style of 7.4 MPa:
0.07 MPa
